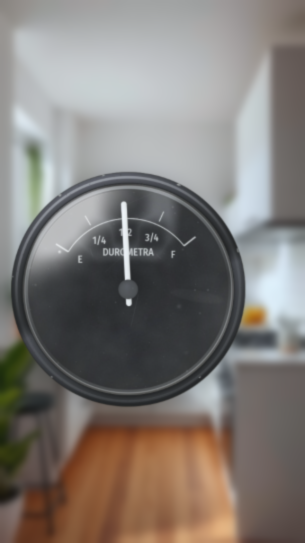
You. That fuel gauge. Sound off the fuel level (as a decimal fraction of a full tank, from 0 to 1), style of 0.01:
0.5
